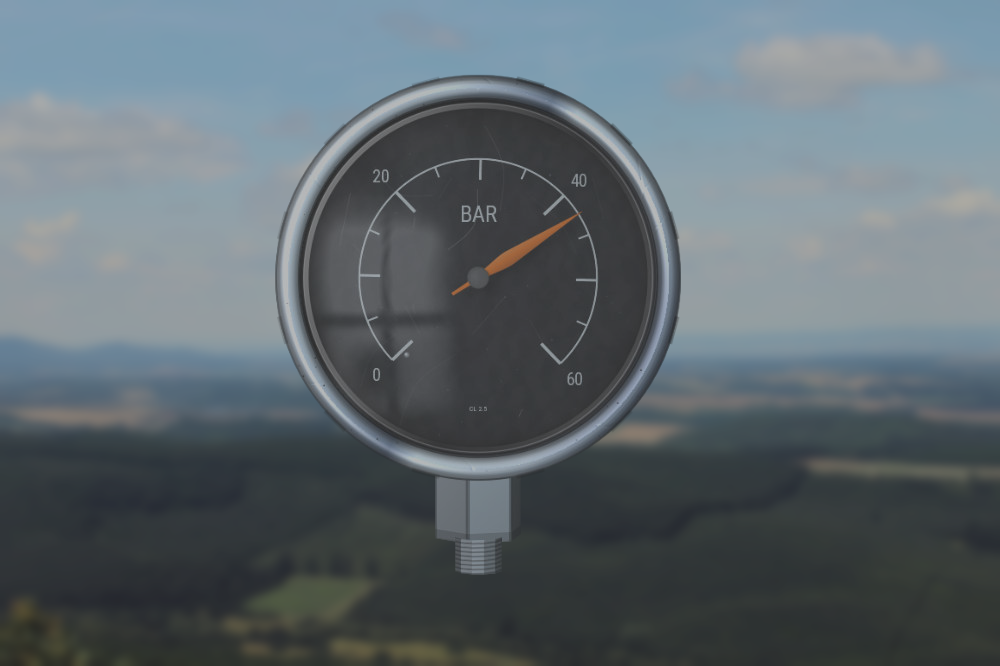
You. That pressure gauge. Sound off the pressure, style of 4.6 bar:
42.5 bar
